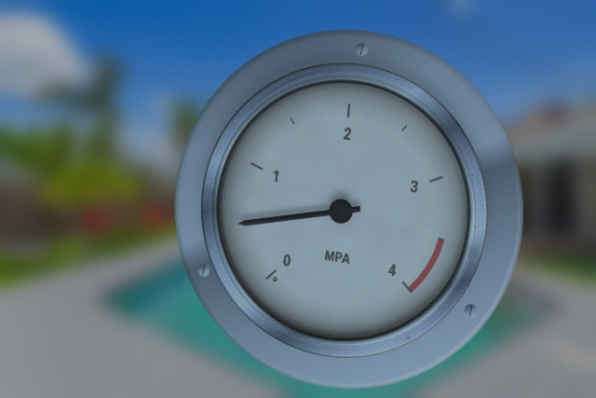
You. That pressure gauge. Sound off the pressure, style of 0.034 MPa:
0.5 MPa
